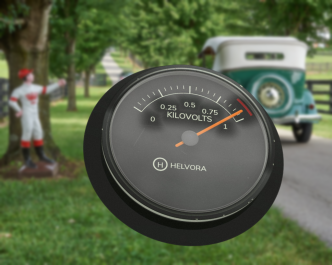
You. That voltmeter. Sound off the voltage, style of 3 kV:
0.95 kV
